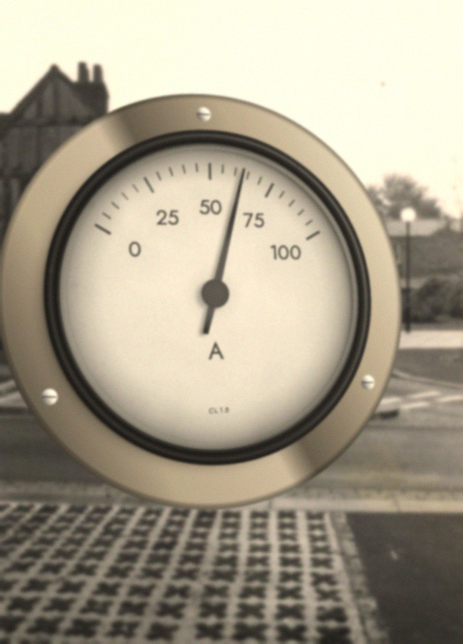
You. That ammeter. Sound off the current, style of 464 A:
62.5 A
